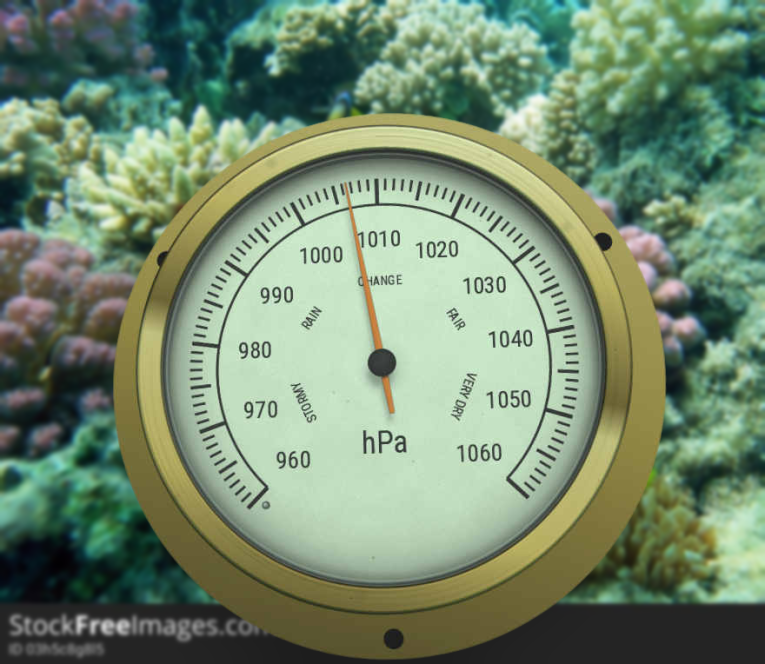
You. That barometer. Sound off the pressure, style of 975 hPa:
1006.5 hPa
